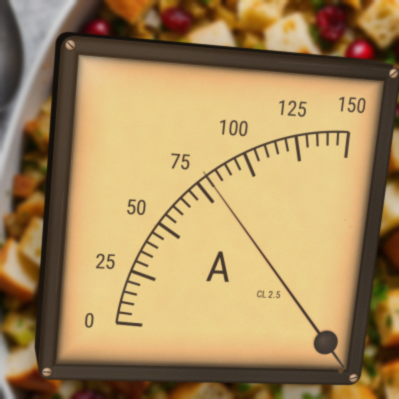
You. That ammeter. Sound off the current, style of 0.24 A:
80 A
